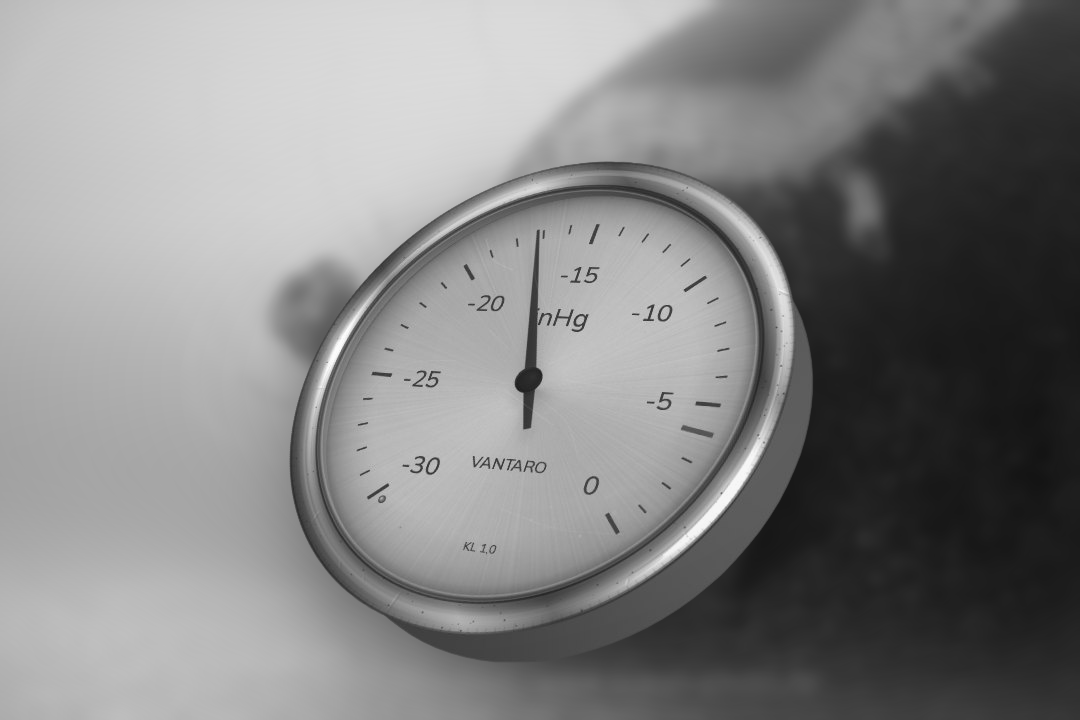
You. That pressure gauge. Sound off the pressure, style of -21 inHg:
-17 inHg
